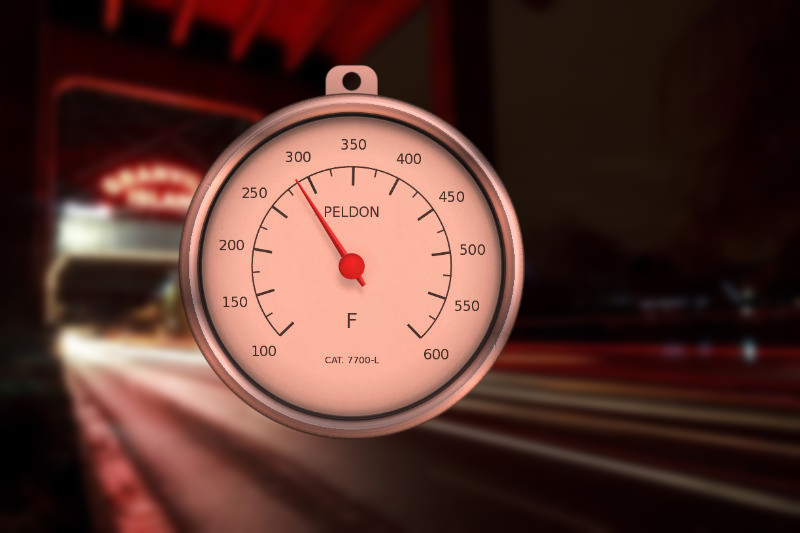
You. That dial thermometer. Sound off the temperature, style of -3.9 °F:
287.5 °F
